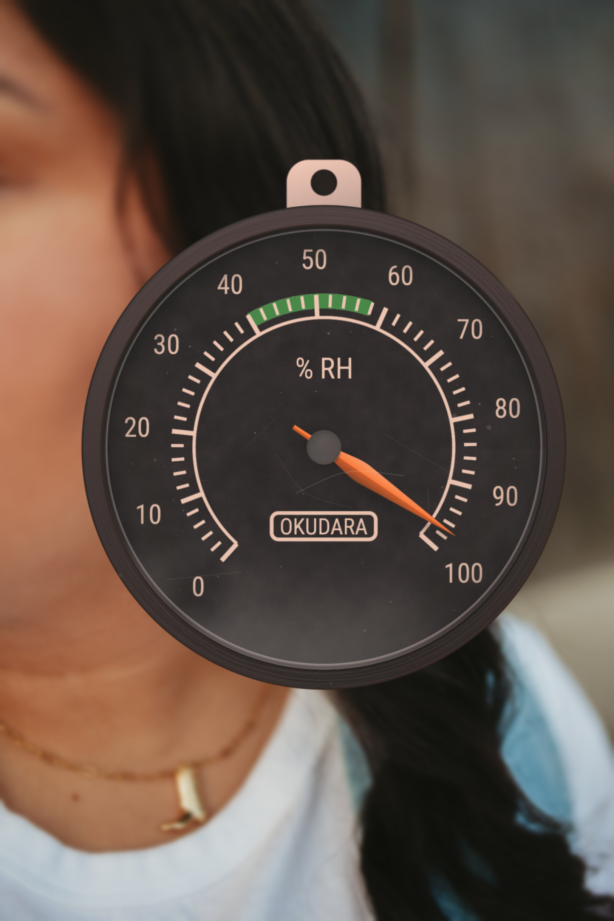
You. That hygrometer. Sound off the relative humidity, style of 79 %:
97 %
